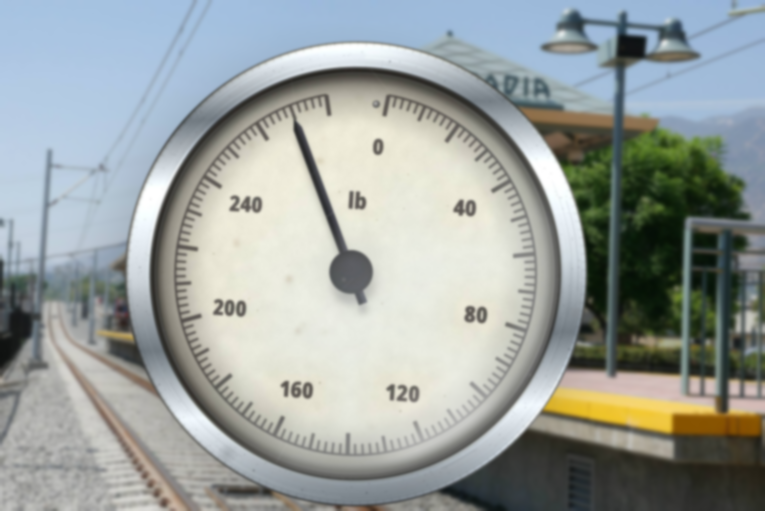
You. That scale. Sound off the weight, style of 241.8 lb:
270 lb
